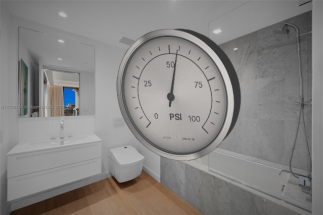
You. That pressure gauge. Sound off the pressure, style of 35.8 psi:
55 psi
